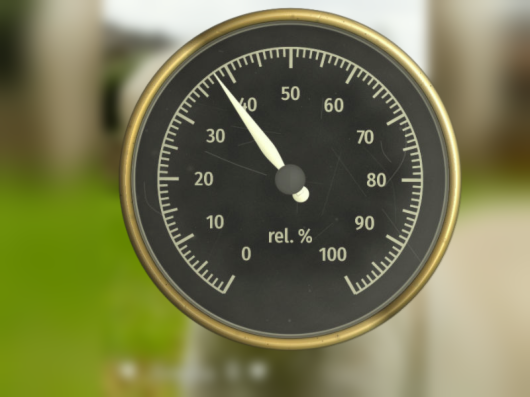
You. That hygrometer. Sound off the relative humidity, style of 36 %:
38 %
